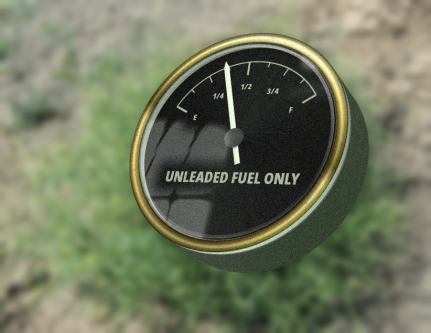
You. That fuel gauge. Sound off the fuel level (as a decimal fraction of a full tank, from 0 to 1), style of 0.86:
0.375
